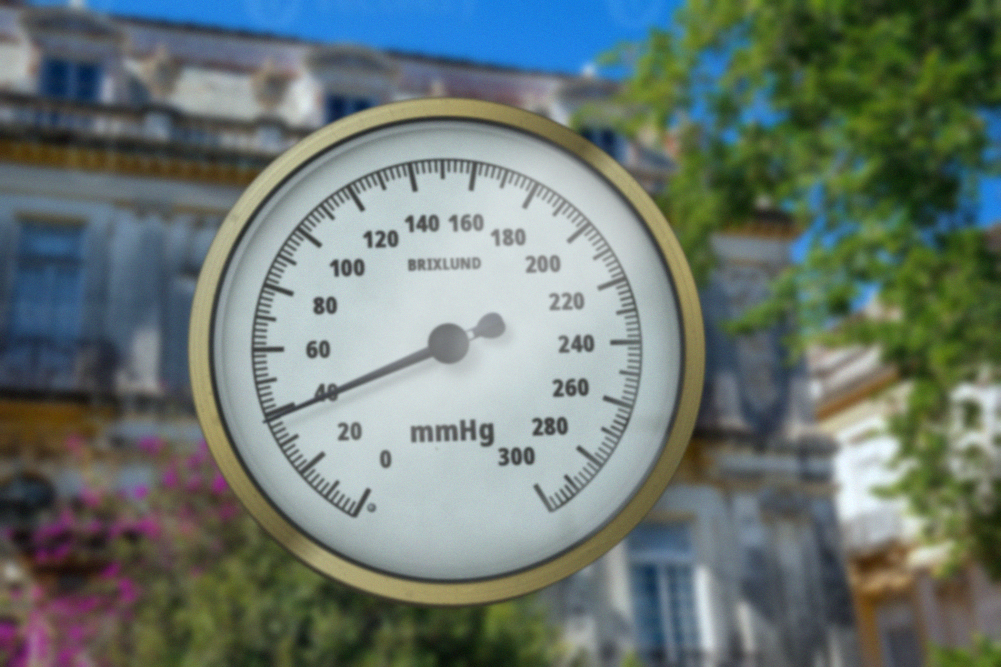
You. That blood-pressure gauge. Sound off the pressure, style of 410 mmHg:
38 mmHg
